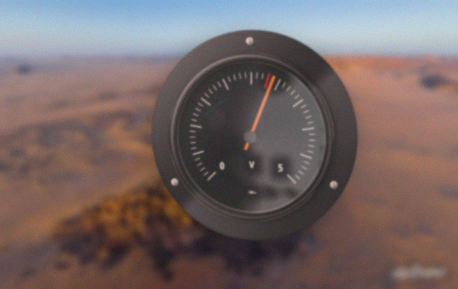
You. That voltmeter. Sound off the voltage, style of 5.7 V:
2.9 V
